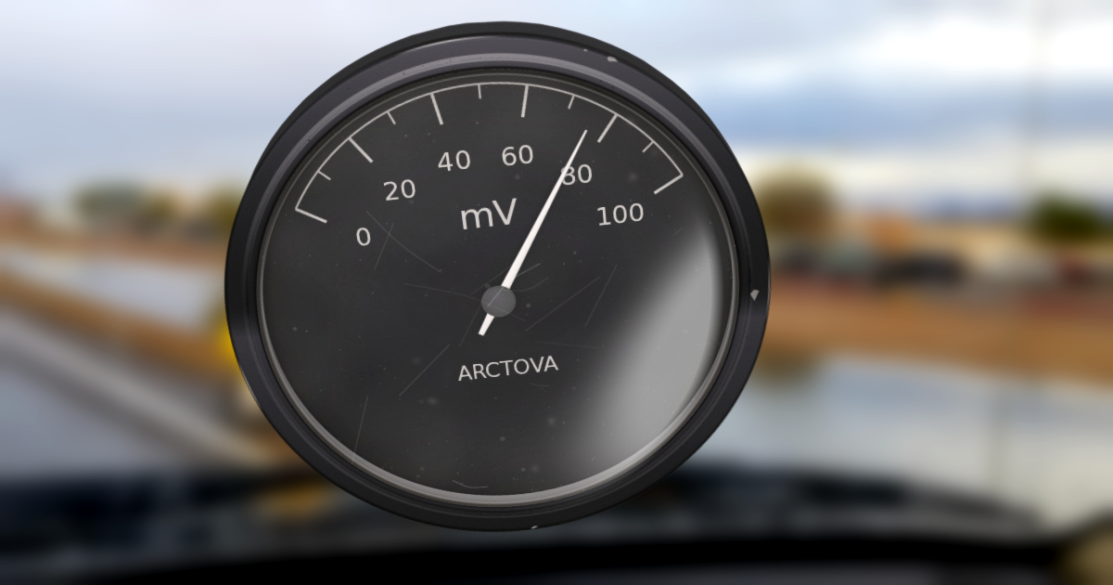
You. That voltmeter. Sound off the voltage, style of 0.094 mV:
75 mV
